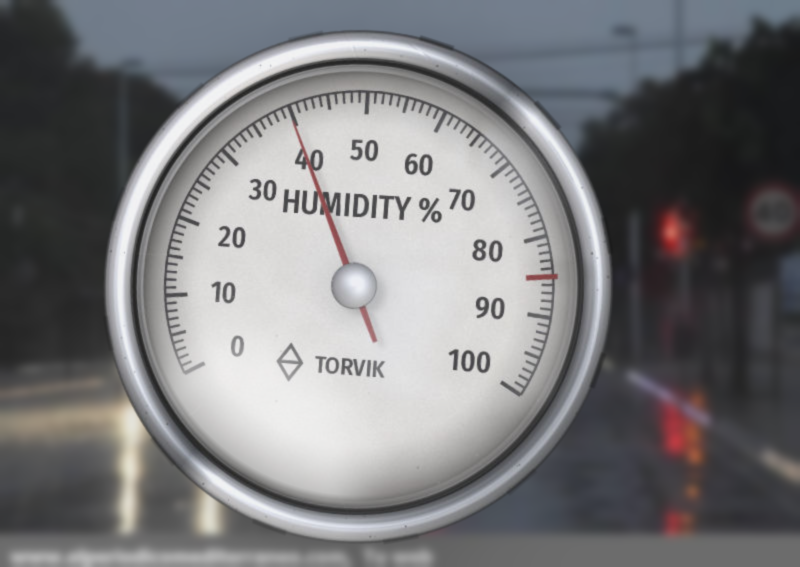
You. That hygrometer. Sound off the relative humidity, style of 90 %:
40 %
